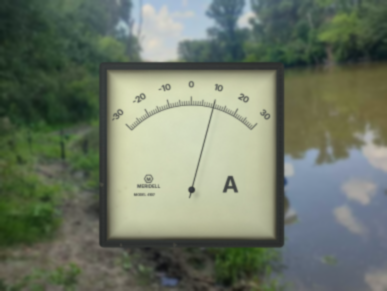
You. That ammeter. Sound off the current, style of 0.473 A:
10 A
